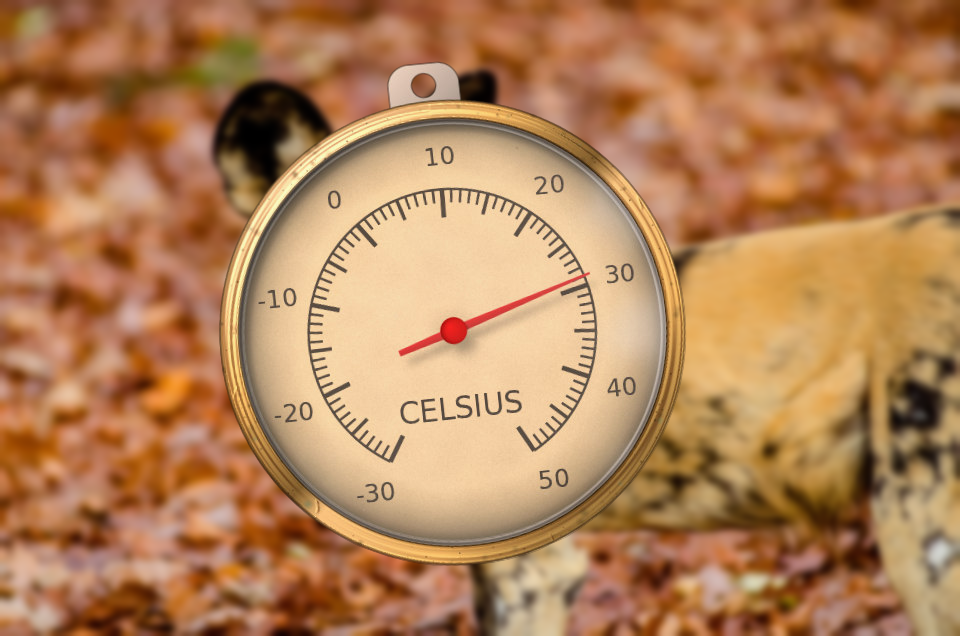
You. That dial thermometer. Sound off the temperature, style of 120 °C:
29 °C
